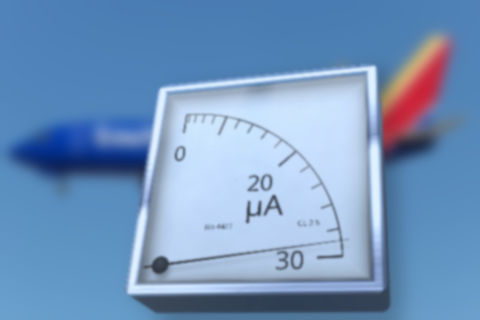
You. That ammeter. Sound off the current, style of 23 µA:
29 µA
